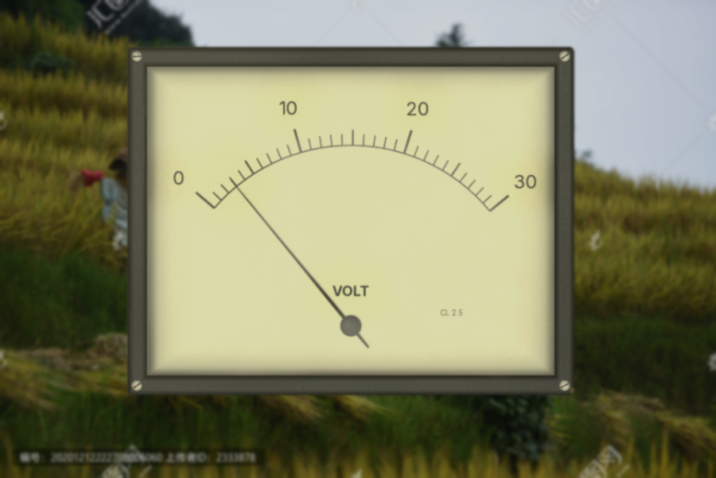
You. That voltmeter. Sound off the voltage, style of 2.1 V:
3 V
